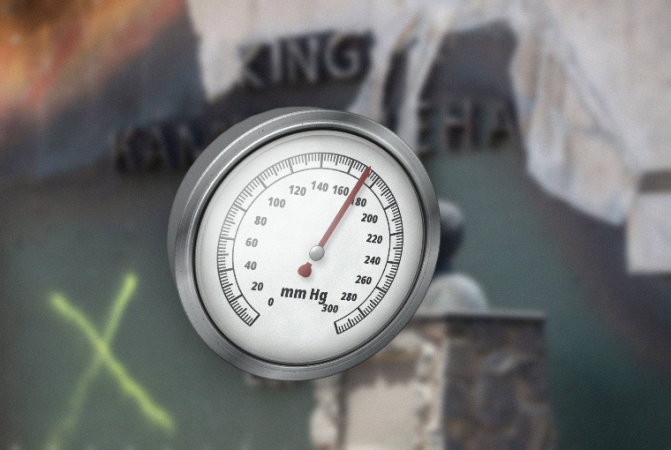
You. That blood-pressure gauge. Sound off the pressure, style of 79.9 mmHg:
170 mmHg
